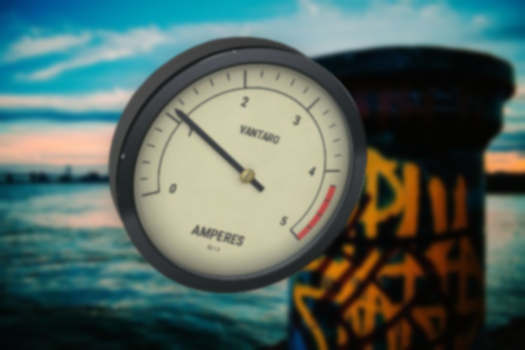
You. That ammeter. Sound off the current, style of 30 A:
1.1 A
